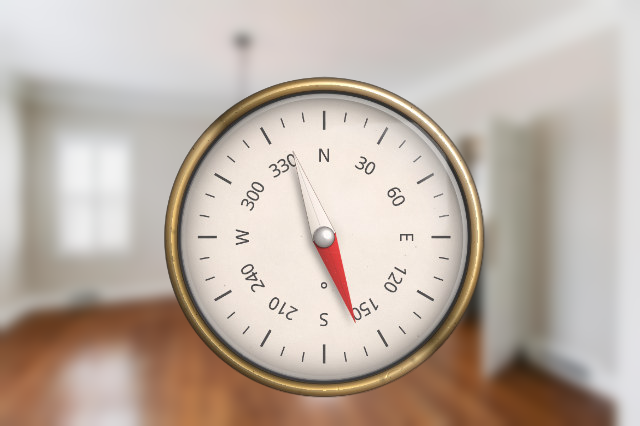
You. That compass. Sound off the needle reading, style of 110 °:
160 °
